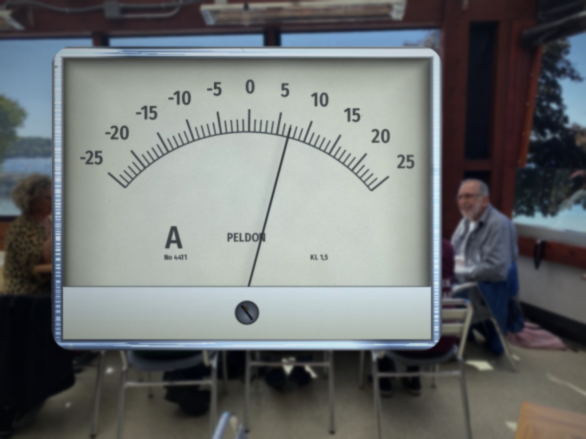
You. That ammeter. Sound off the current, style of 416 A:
7 A
